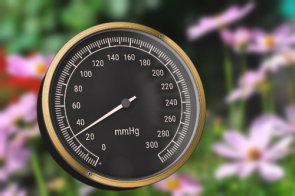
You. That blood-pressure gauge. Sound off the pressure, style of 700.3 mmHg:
30 mmHg
